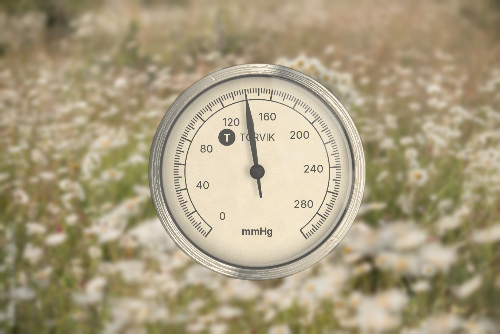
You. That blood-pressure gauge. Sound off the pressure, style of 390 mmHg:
140 mmHg
